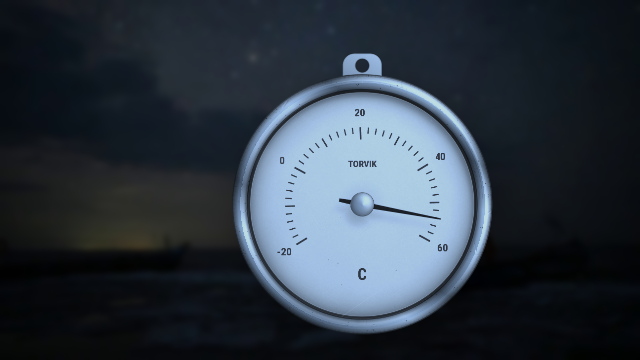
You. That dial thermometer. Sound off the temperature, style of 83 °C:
54 °C
